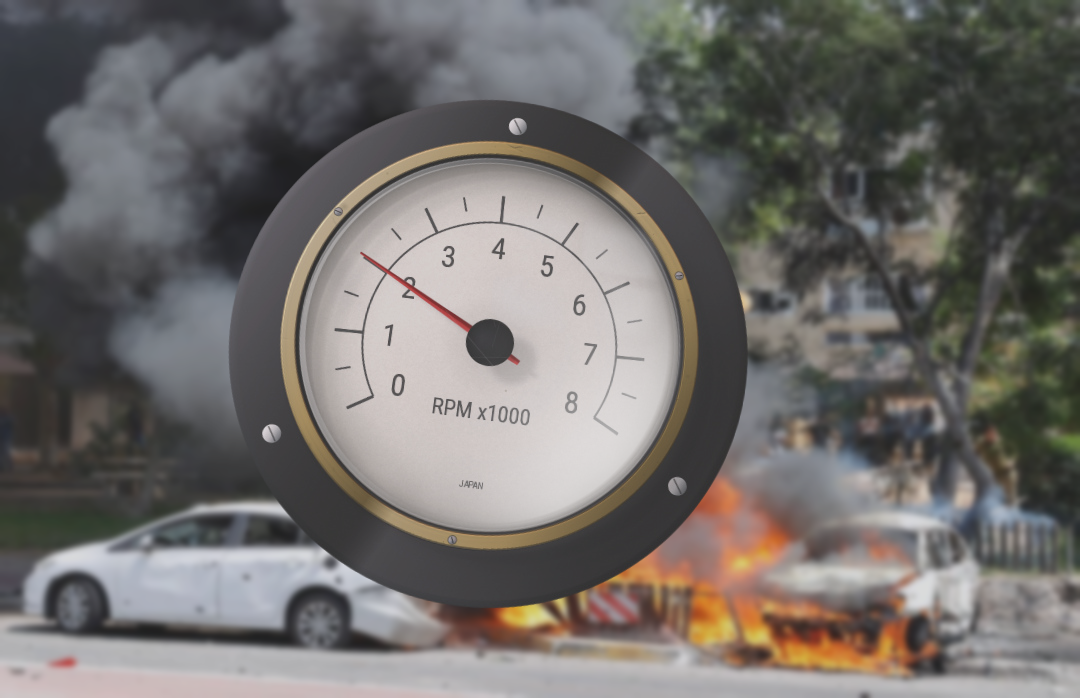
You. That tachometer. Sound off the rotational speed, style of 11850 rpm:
2000 rpm
